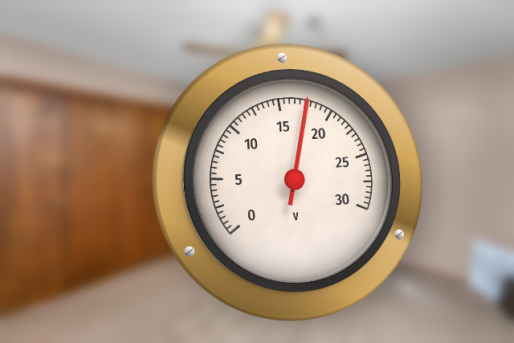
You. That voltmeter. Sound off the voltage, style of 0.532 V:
17.5 V
